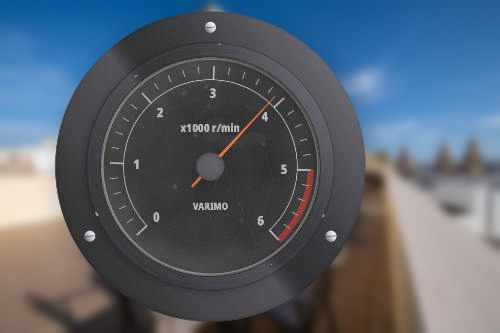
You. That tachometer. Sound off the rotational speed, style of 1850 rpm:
3900 rpm
